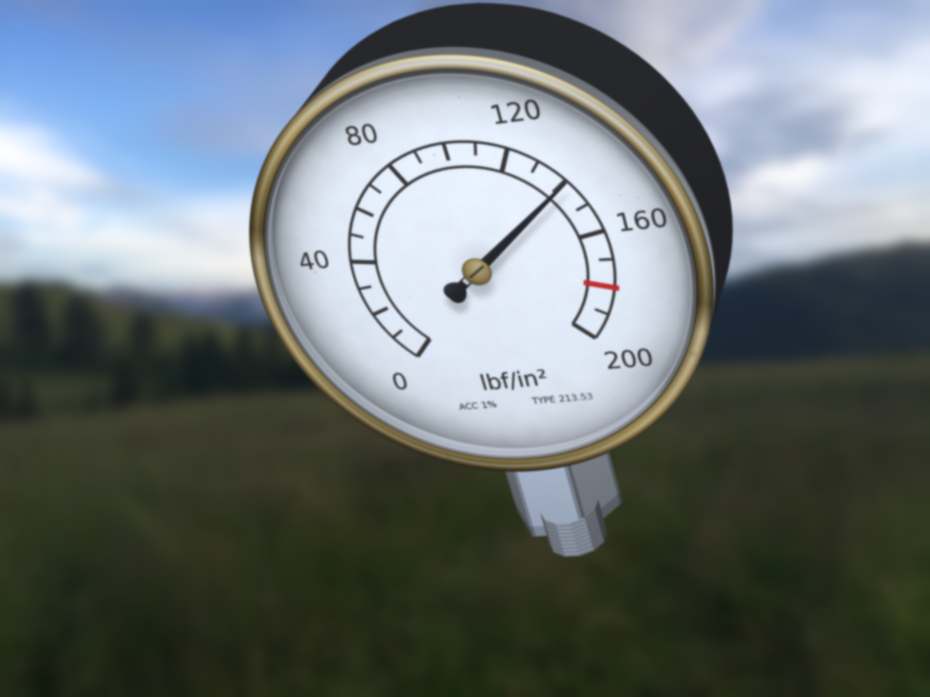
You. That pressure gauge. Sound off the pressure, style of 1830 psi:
140 psi
